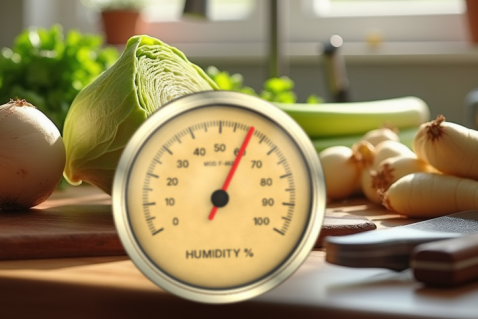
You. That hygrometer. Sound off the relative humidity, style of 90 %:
60 %
